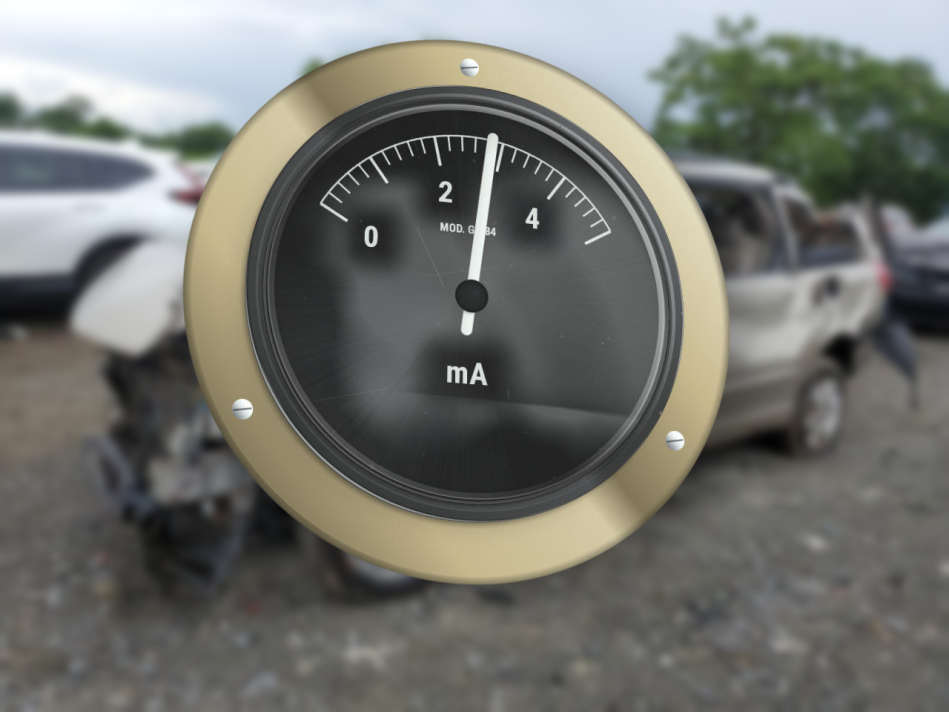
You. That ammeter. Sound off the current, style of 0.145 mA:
2.8 mA
